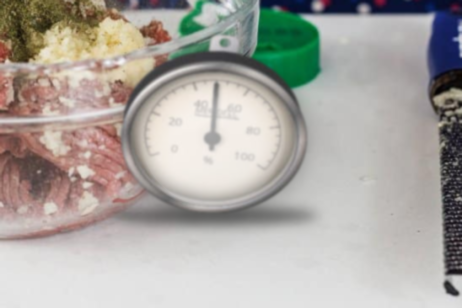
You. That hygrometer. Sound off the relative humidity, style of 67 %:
48 %
